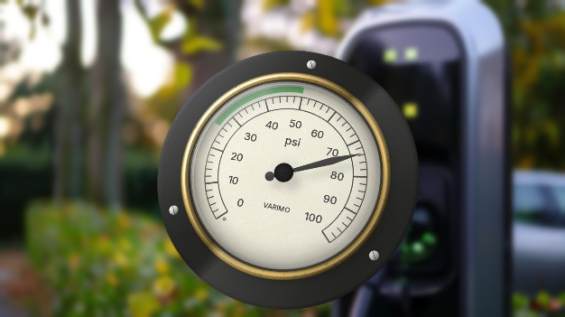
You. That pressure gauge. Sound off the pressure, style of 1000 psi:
74 psi
